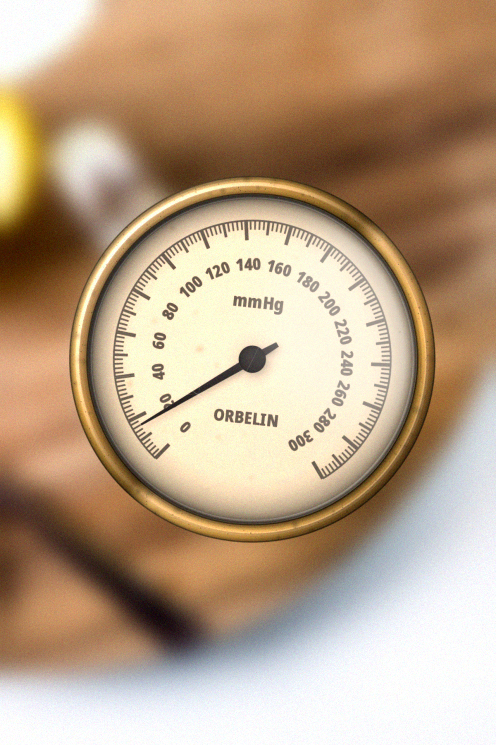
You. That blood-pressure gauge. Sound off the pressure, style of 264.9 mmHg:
16 mmHg
